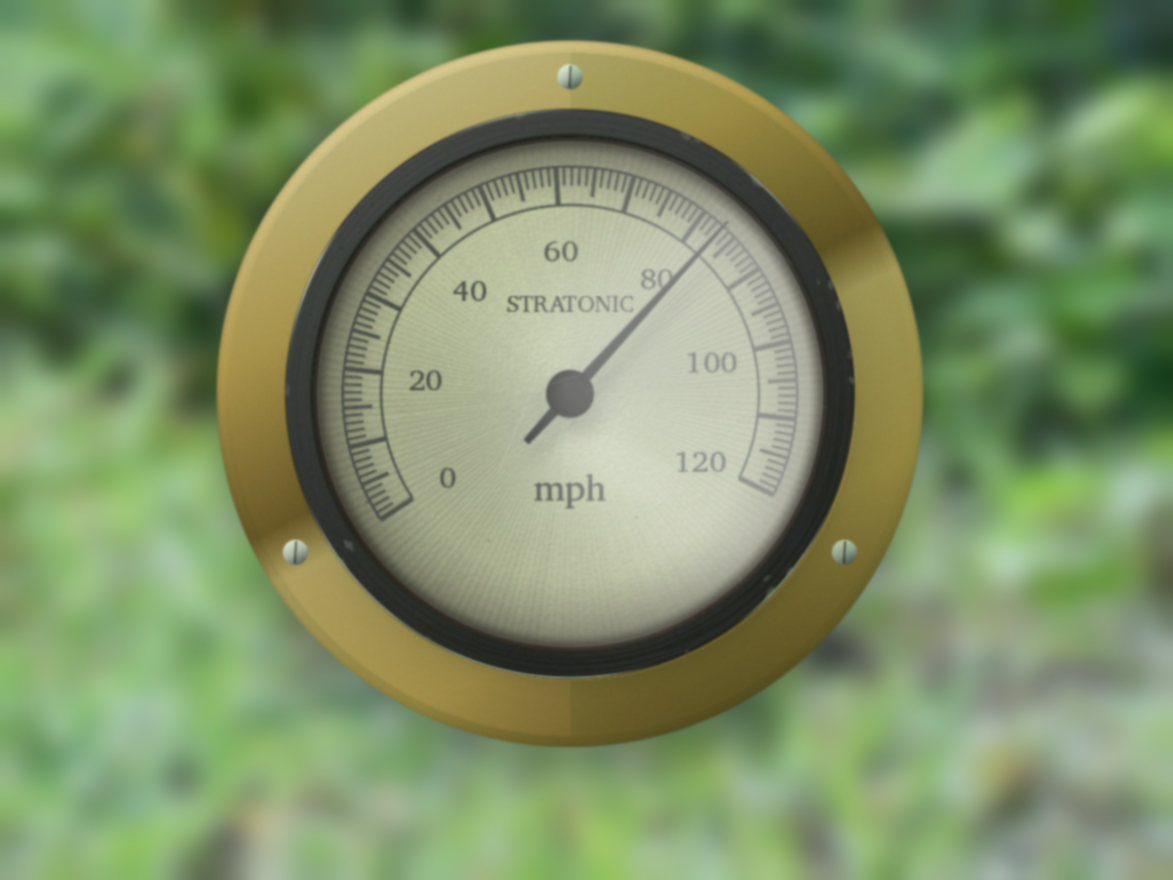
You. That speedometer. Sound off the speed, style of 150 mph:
83 mph
